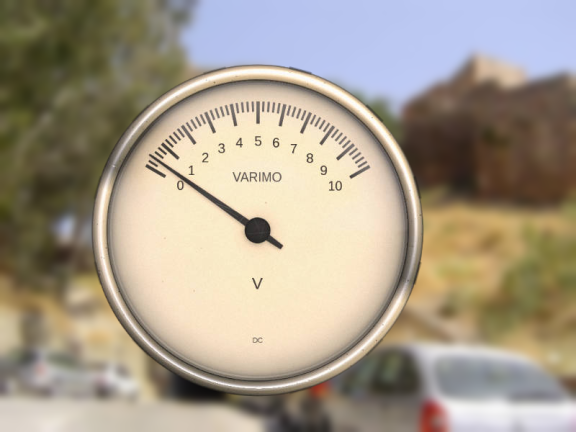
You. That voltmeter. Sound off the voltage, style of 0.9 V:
0.4 V
